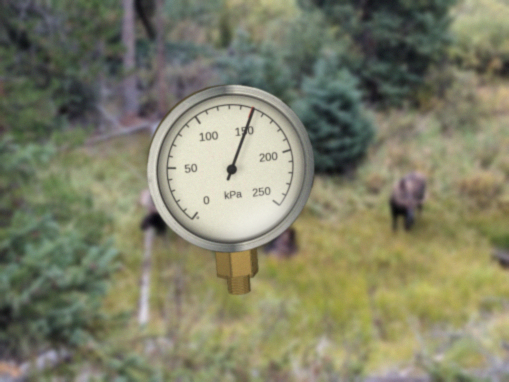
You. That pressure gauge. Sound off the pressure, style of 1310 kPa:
150 kPa
